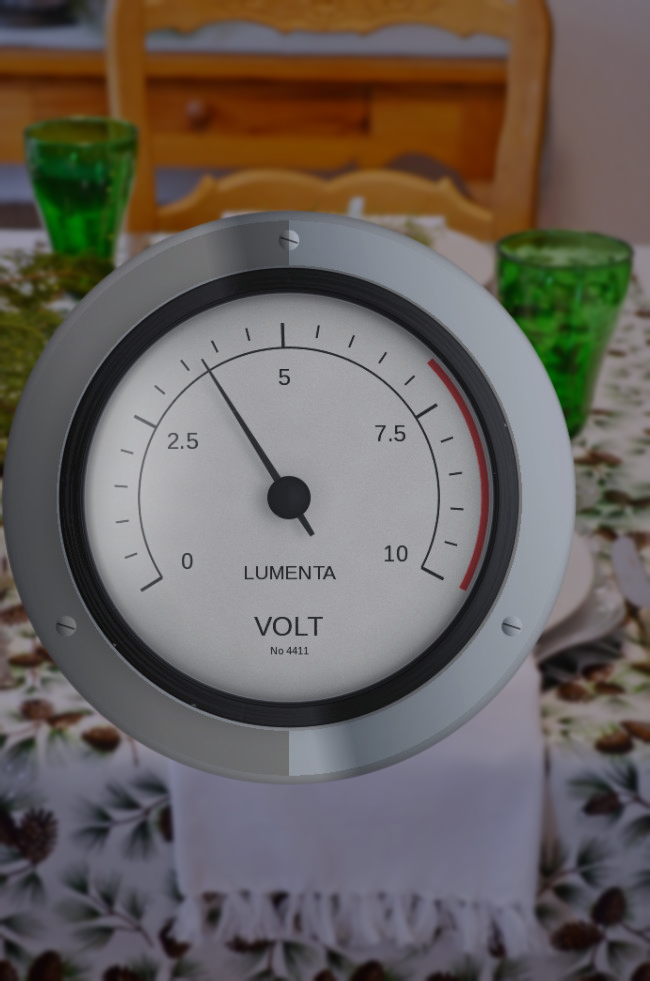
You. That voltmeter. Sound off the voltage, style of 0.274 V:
3.75 V
